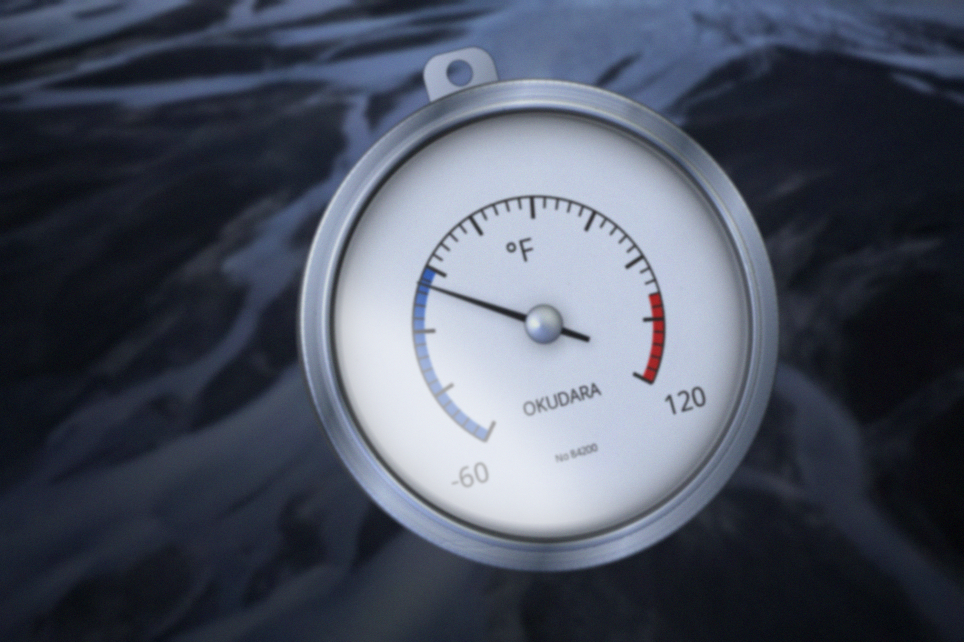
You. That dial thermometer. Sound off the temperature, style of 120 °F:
-6 °F
